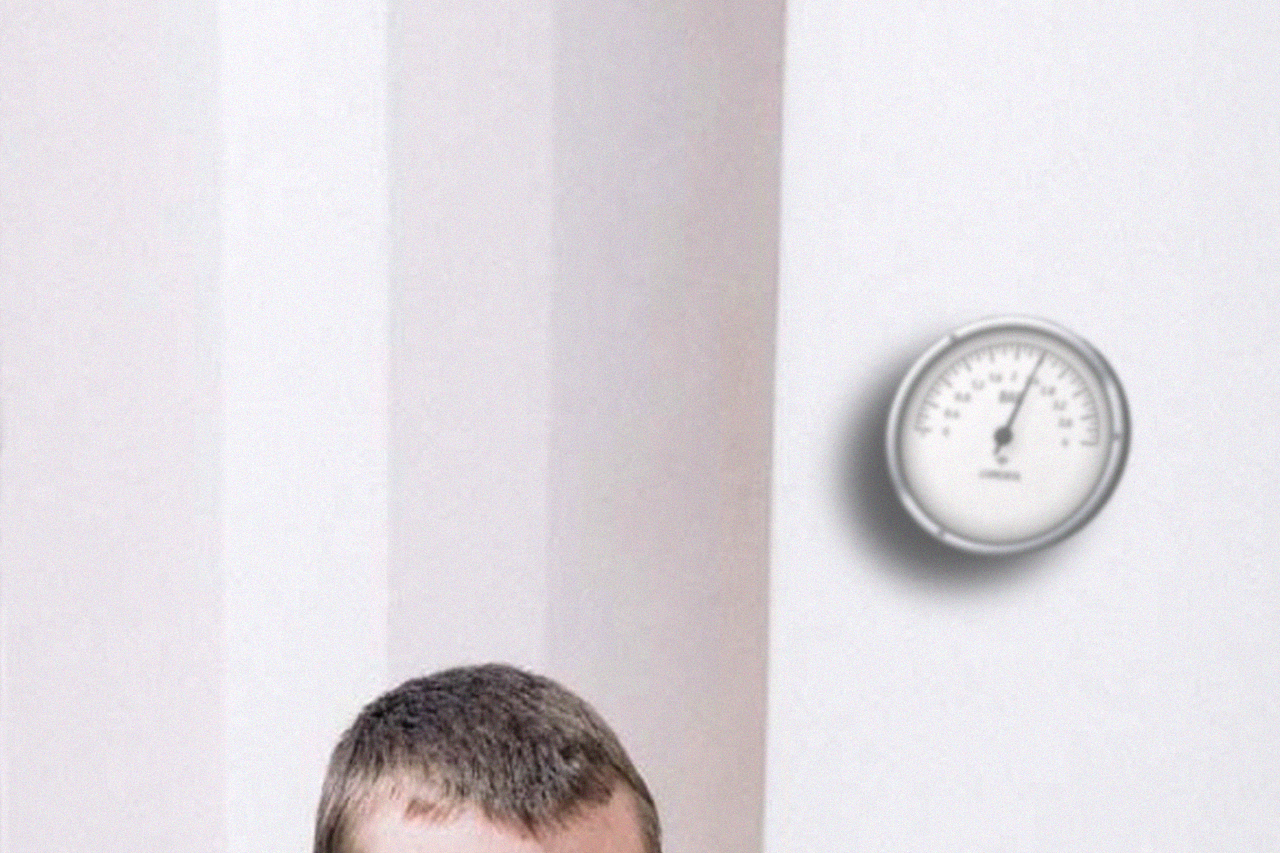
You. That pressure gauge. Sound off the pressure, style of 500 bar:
2.4 bar
